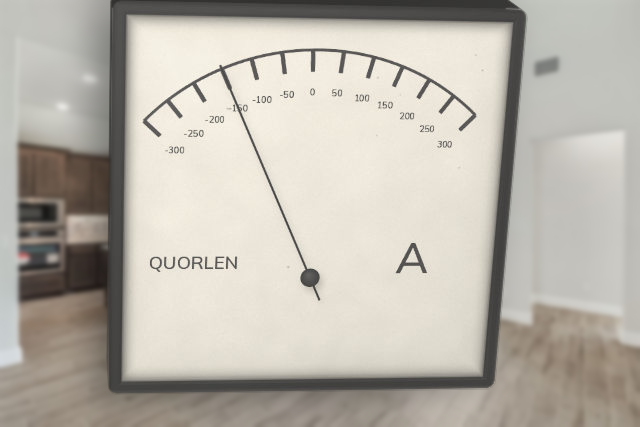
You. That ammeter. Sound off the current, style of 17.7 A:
-150 A
